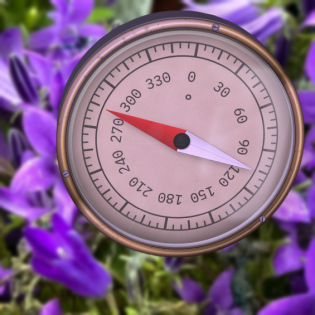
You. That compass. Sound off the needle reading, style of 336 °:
285 °
